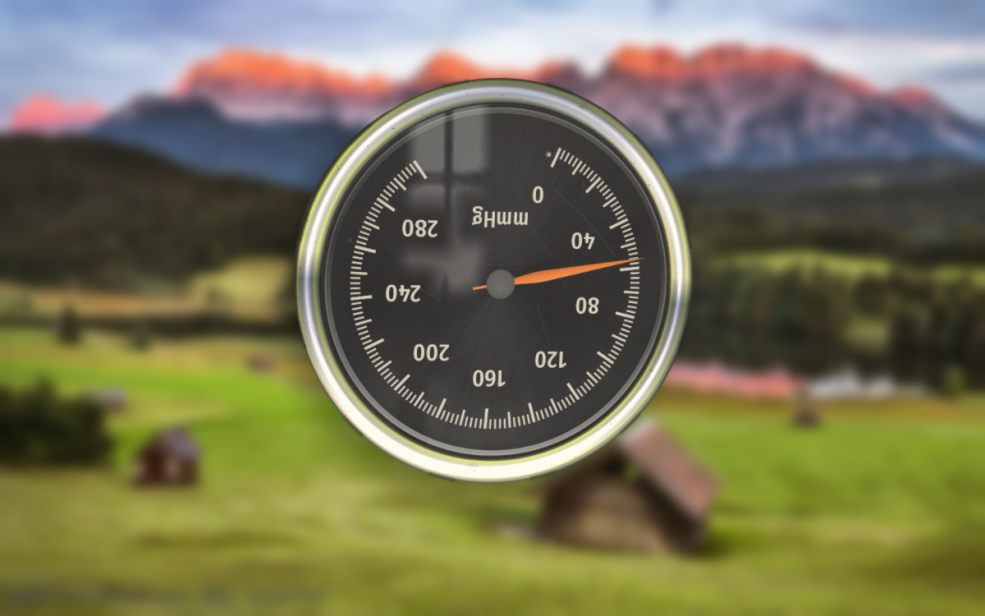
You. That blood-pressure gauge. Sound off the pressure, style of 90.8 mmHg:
56 mmHg
